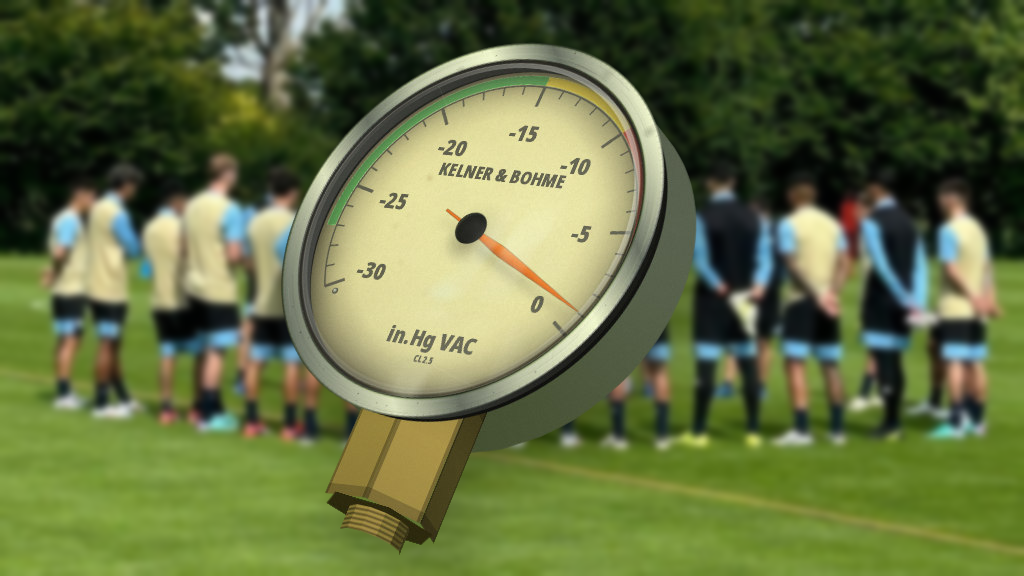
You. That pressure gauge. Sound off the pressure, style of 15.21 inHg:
-1 inHg
